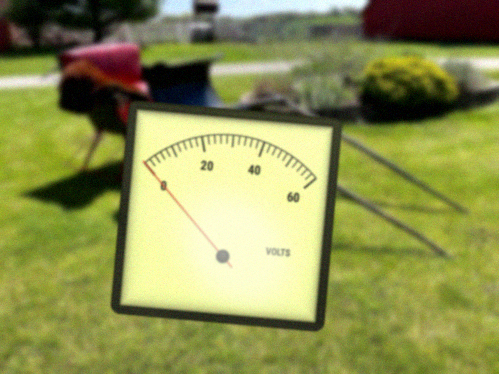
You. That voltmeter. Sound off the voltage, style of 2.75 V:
0 V
